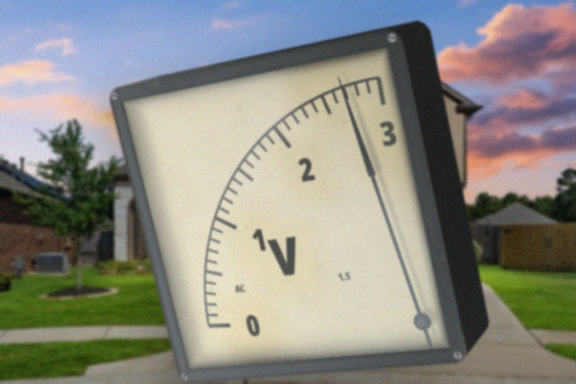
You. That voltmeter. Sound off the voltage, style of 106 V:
2.7 V
